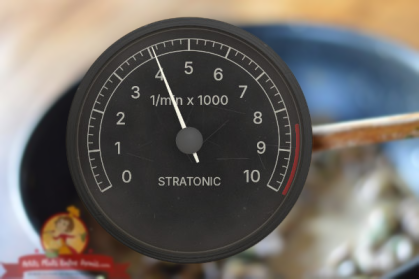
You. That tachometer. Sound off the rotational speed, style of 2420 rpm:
4100 rpm
